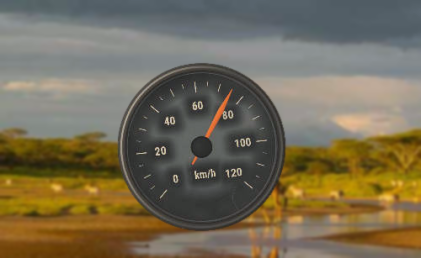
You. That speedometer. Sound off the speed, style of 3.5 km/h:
75 km/h
